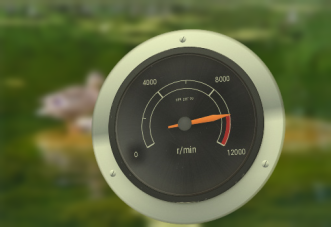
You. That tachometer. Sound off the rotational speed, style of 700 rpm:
10000 rpm
